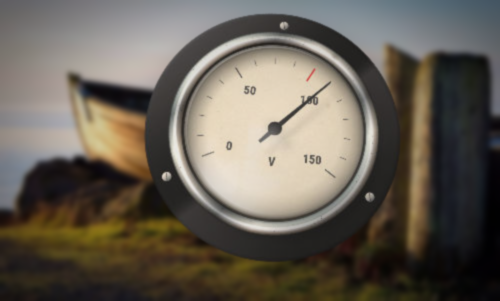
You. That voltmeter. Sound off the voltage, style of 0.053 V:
100 V
